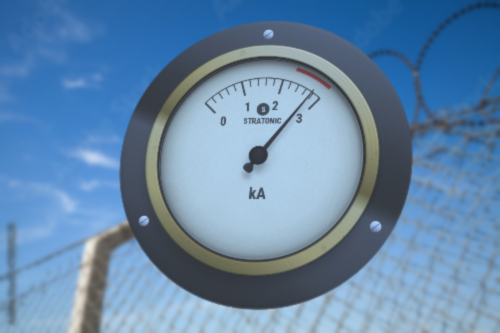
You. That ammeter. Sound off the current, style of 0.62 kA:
2.8 kA
